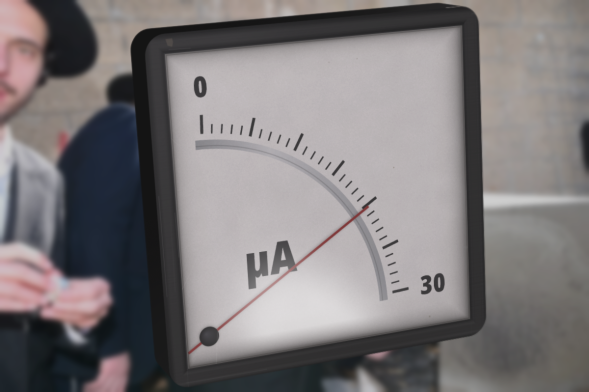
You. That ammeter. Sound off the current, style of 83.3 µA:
20 µA
